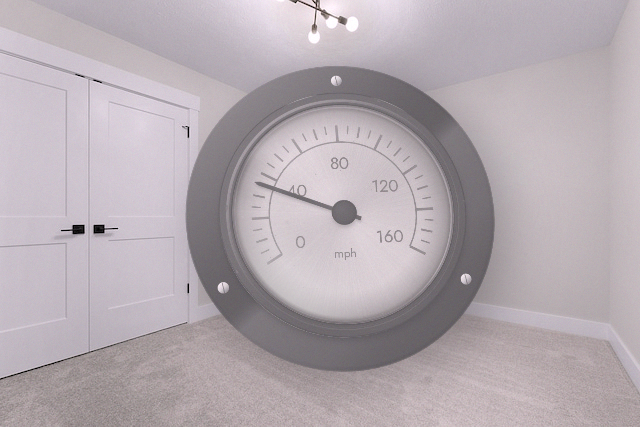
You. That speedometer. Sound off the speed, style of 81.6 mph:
35 mph
